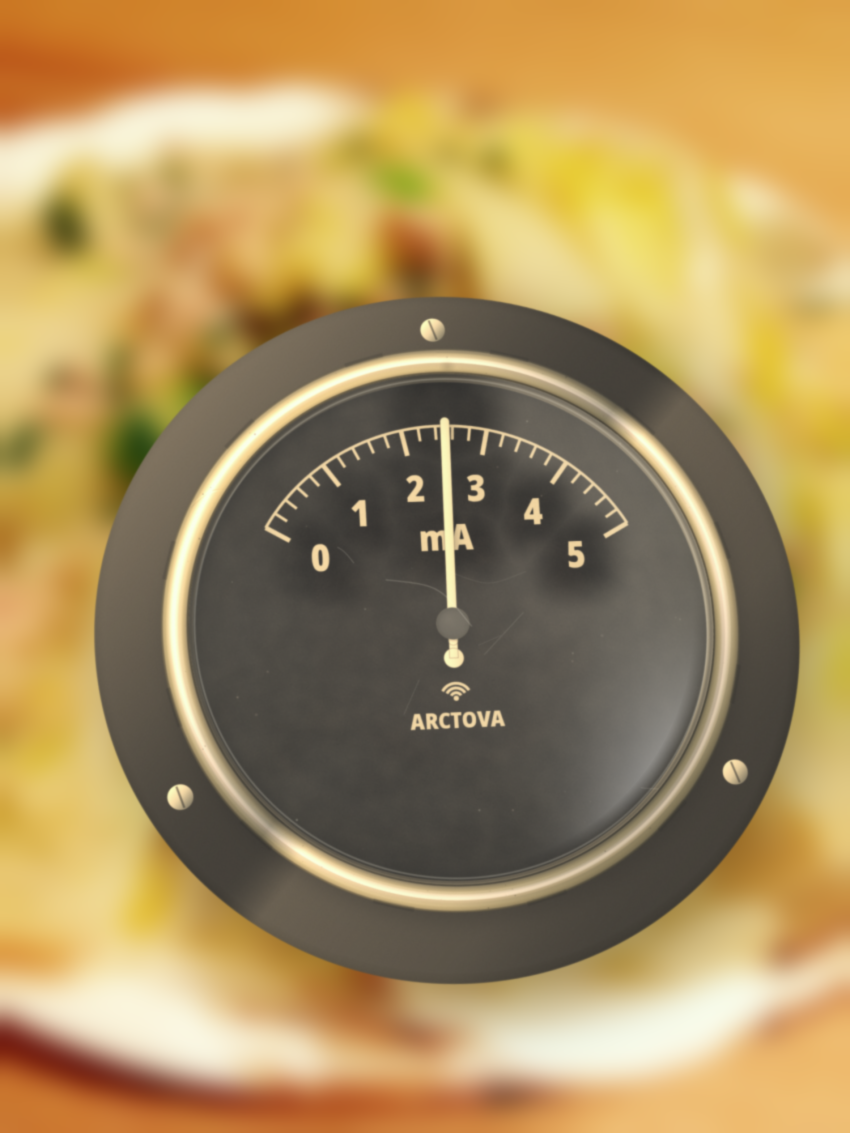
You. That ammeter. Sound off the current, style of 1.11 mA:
2.5 mA
